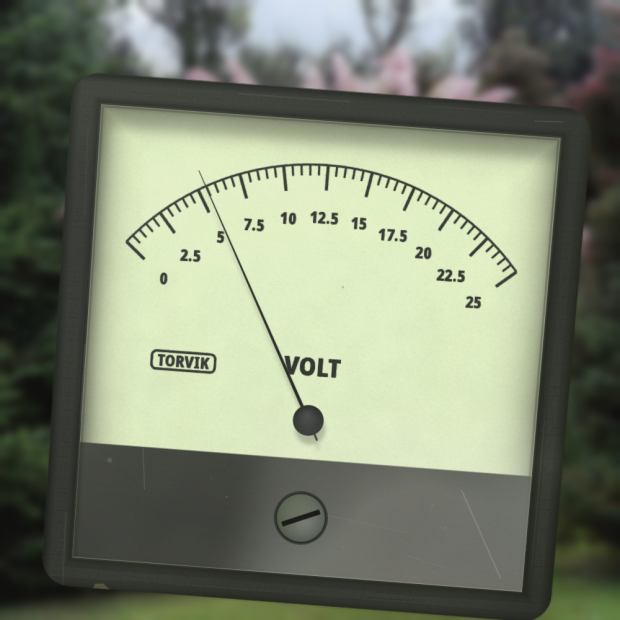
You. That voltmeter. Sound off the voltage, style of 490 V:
5.5 V
